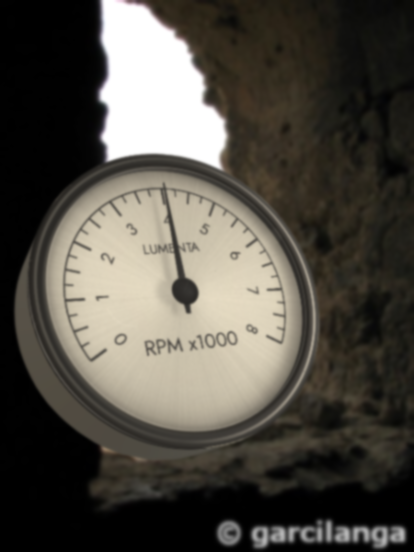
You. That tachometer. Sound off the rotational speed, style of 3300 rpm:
4000 rpm
